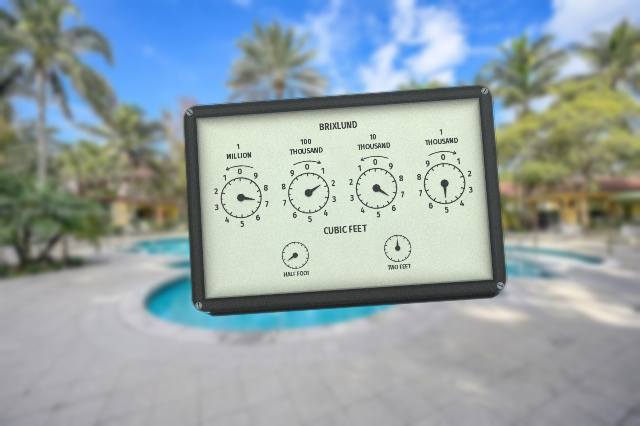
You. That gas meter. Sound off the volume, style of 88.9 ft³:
716500 ft³
